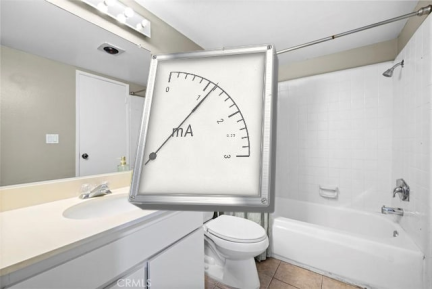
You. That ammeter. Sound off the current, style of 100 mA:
1.2 mA
